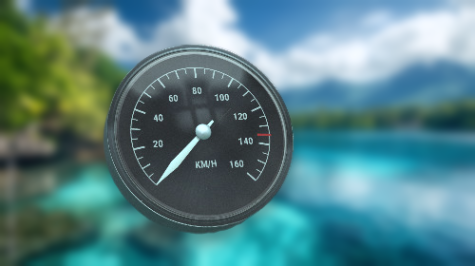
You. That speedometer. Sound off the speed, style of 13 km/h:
0 km/h
